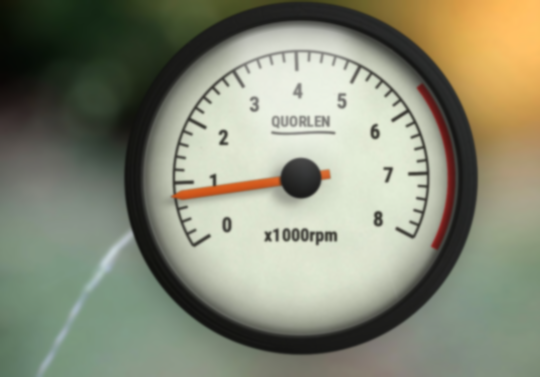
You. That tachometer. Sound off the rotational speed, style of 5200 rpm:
800 rpm
